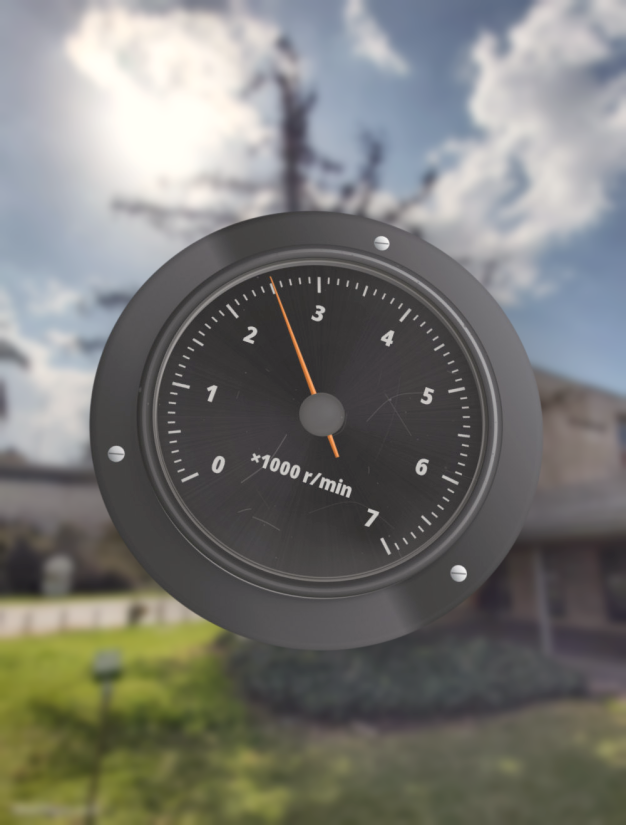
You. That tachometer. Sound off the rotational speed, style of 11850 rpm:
2500 rpm
